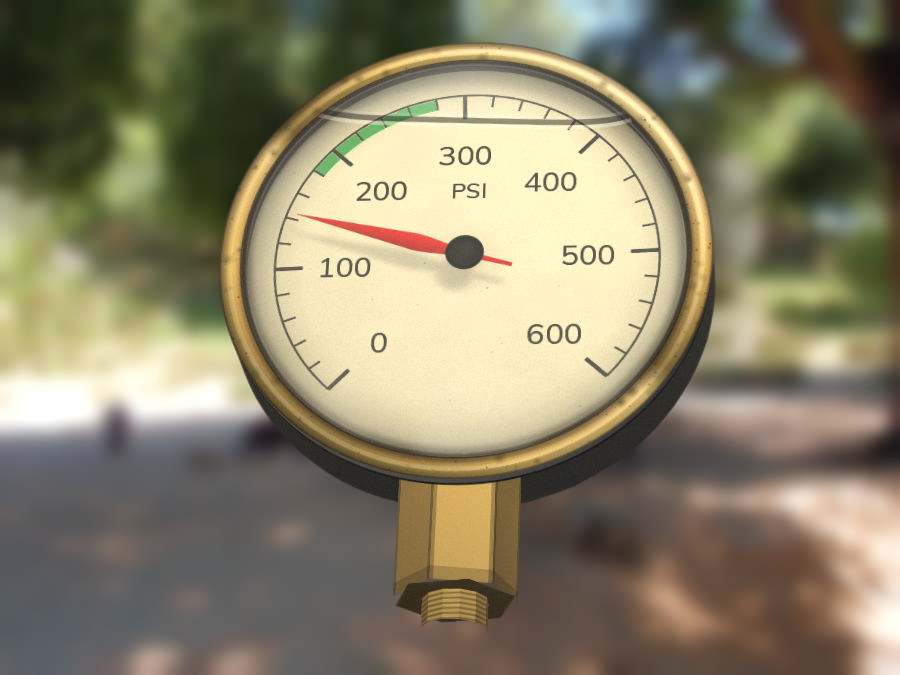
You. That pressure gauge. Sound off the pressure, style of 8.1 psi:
140 psi
